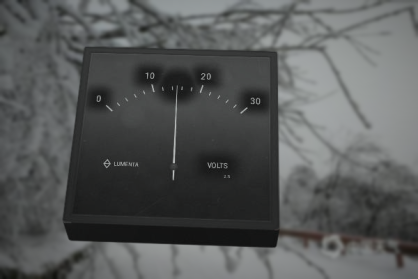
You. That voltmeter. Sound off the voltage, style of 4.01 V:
15 V
